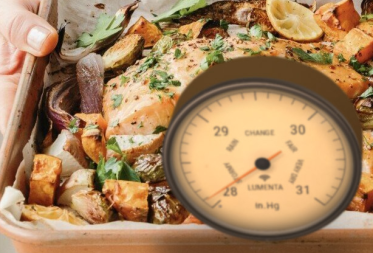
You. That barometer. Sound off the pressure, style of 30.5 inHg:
28.1 inHg
